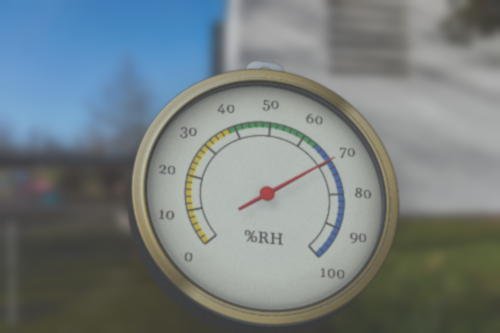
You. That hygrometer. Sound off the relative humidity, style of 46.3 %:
70 %
